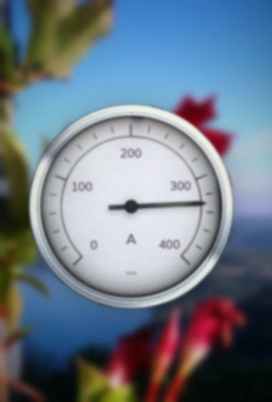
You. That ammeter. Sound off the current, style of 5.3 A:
330 A
